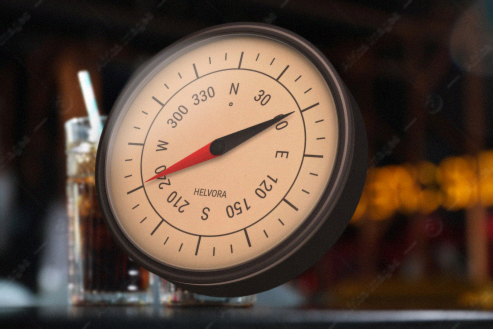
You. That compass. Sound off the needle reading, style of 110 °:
240 °
